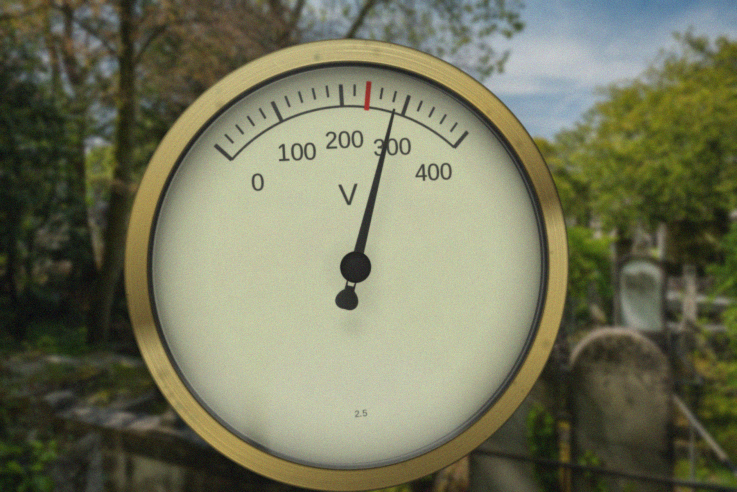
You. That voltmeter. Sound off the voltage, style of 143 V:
280 V
